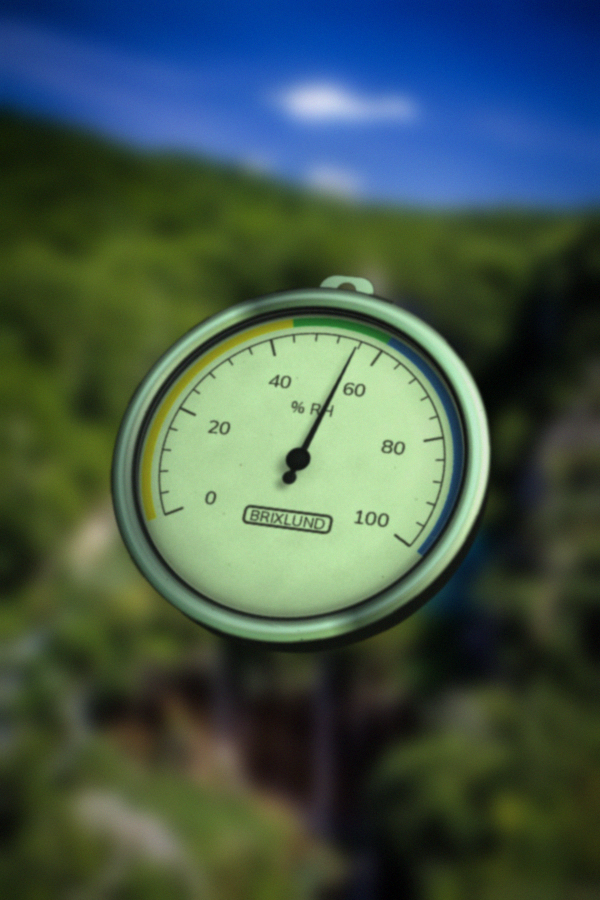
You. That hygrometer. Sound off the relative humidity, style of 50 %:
56 %
